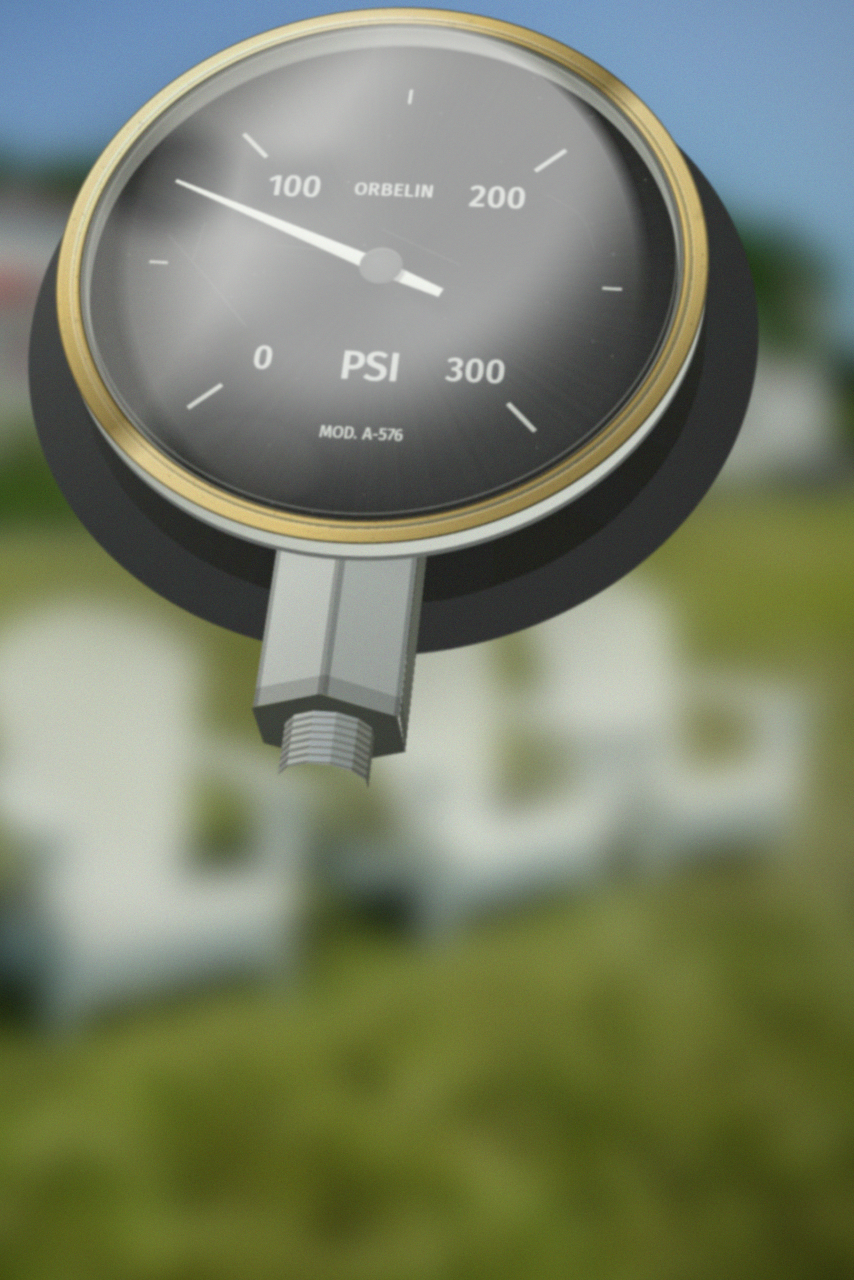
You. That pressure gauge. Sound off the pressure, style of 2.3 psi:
75 psi
